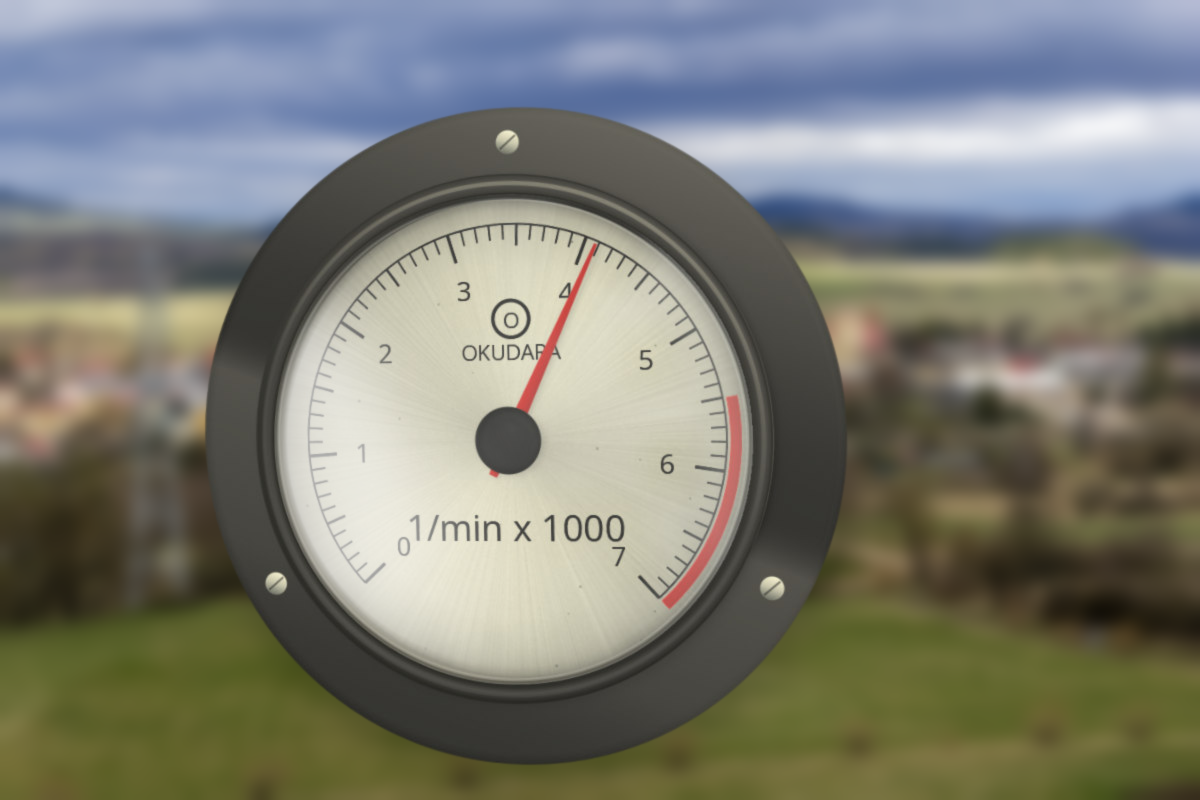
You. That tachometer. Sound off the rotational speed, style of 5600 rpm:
4100 rpm
